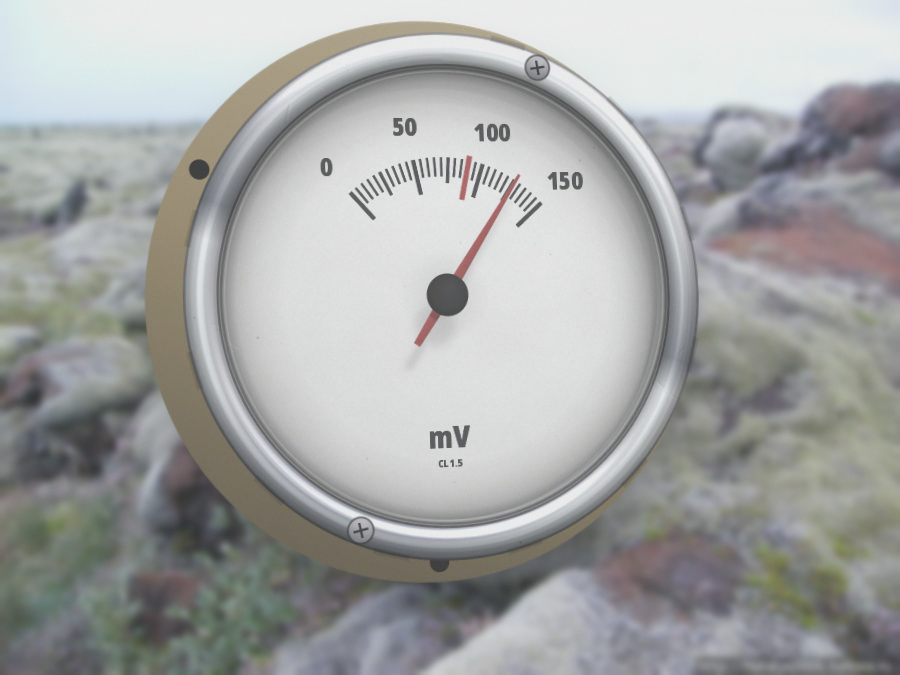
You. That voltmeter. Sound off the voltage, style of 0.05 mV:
125 mV
